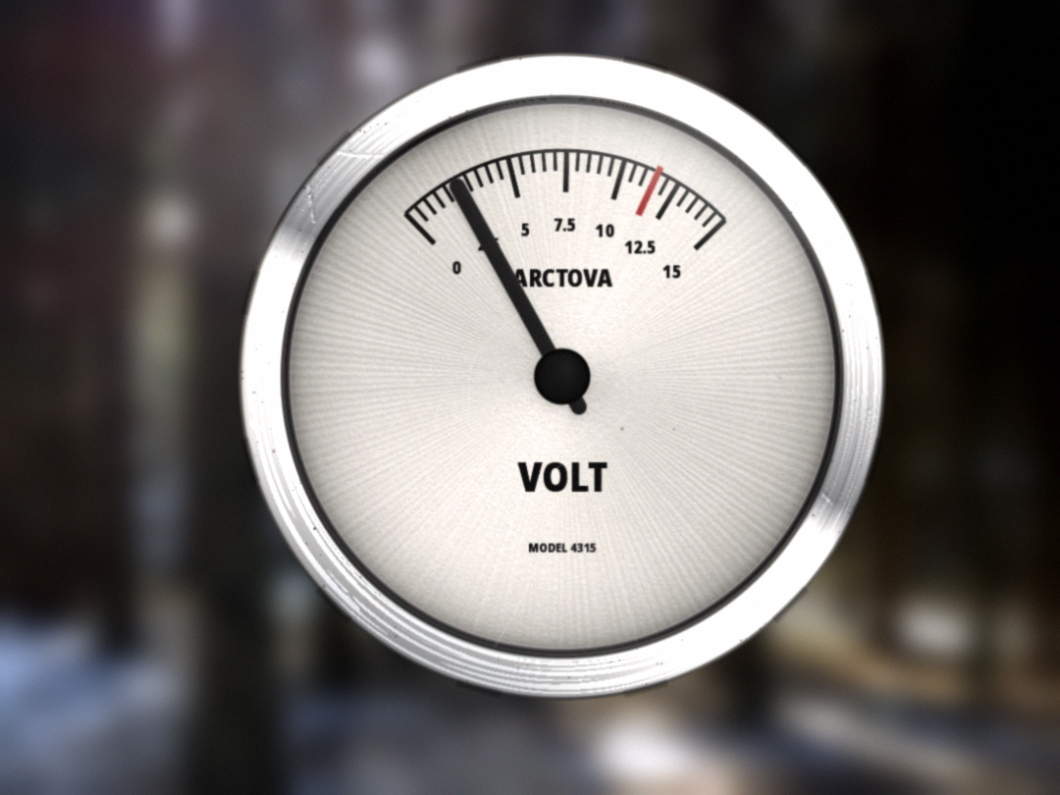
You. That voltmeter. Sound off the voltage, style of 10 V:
2.5 V
